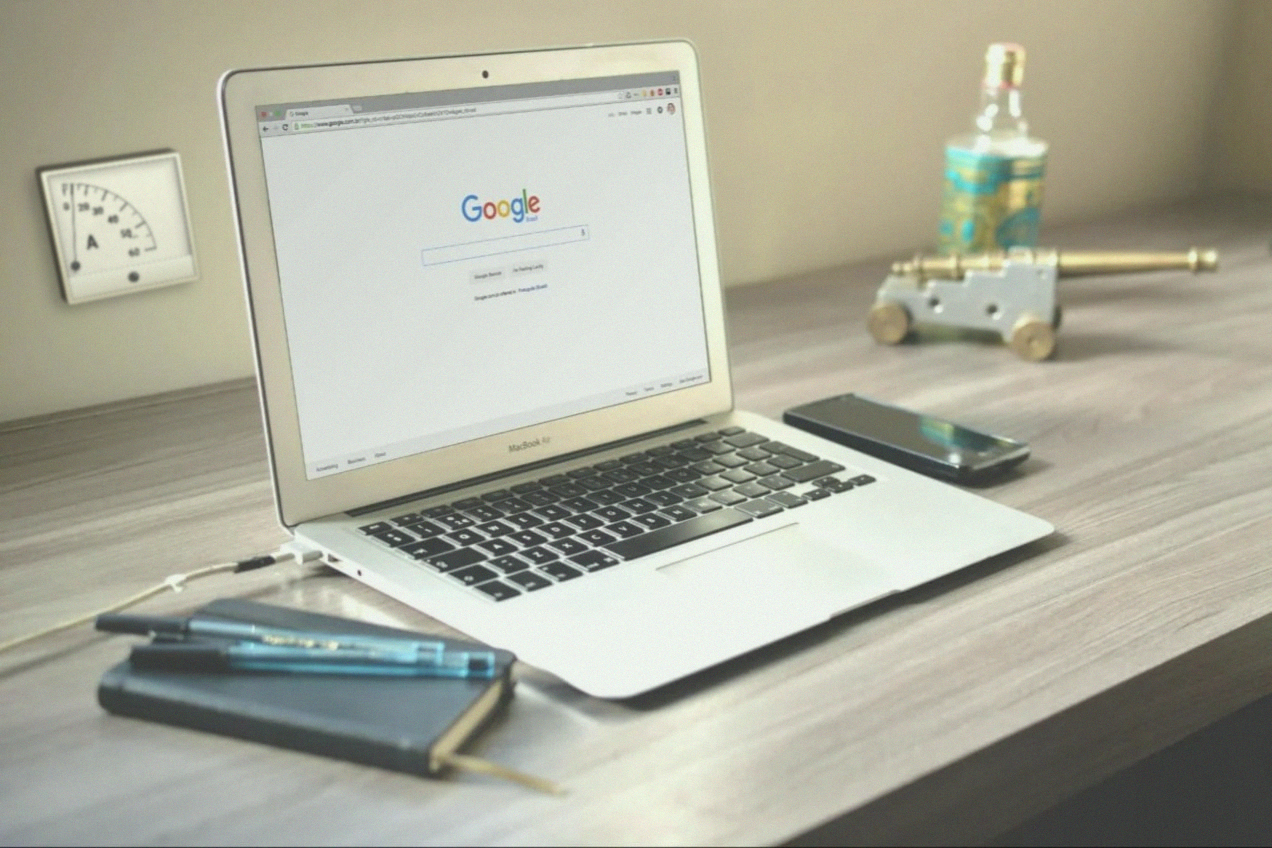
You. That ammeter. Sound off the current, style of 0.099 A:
10 A
